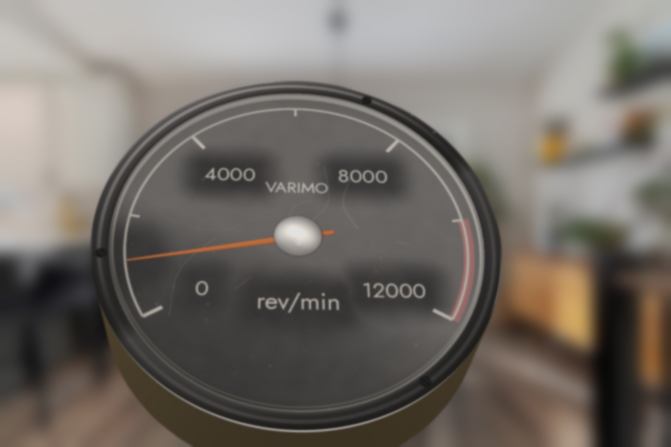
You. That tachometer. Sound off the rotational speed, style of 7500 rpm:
1000 rpm
